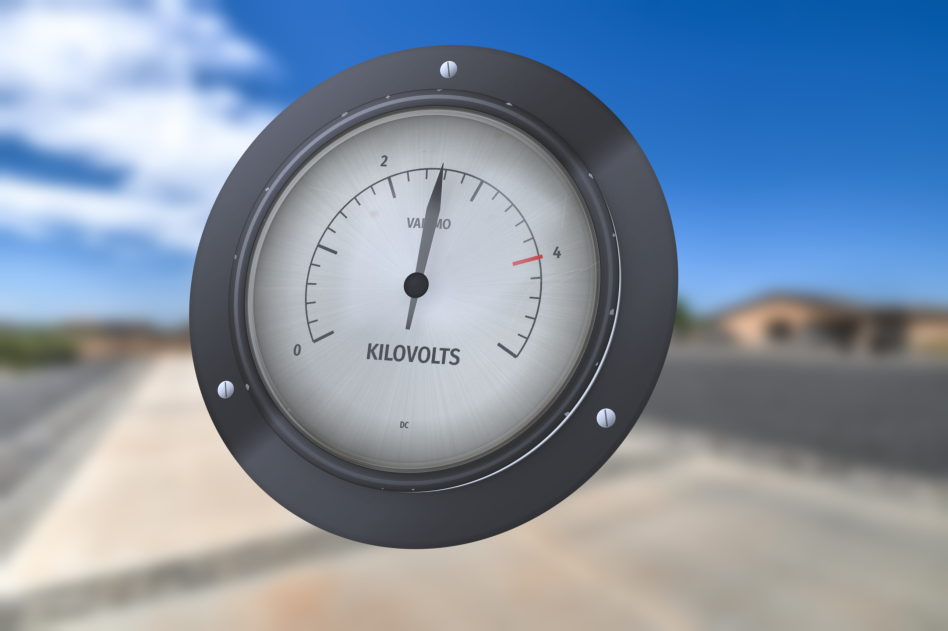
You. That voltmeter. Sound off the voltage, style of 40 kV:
2.6 kV
